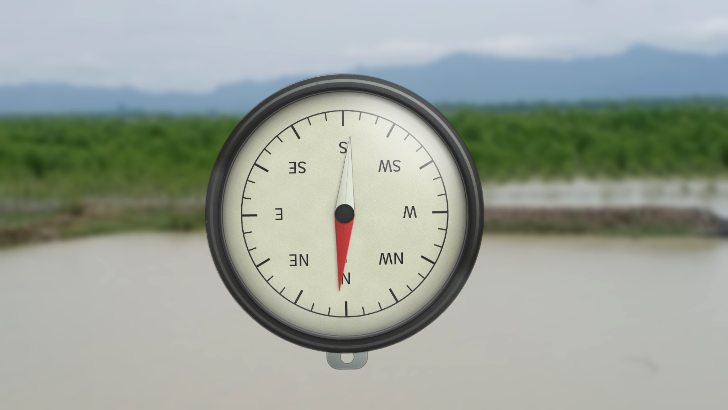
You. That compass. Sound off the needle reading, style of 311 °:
5 °
